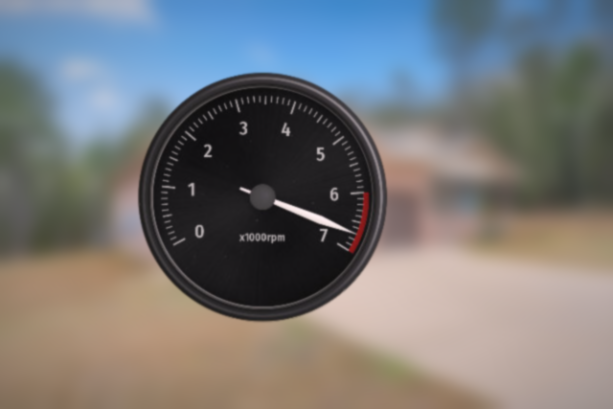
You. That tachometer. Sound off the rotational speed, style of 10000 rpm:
6700 rpm
